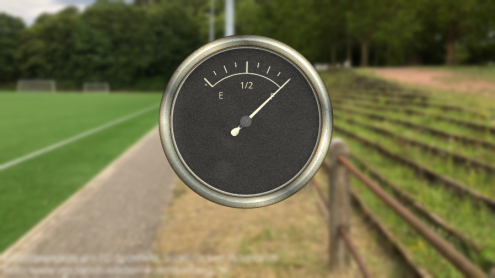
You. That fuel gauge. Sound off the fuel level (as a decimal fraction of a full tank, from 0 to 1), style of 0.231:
1
